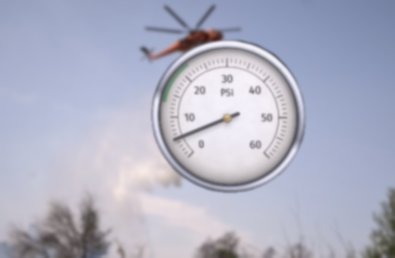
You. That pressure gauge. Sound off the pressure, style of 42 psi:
5 psi
